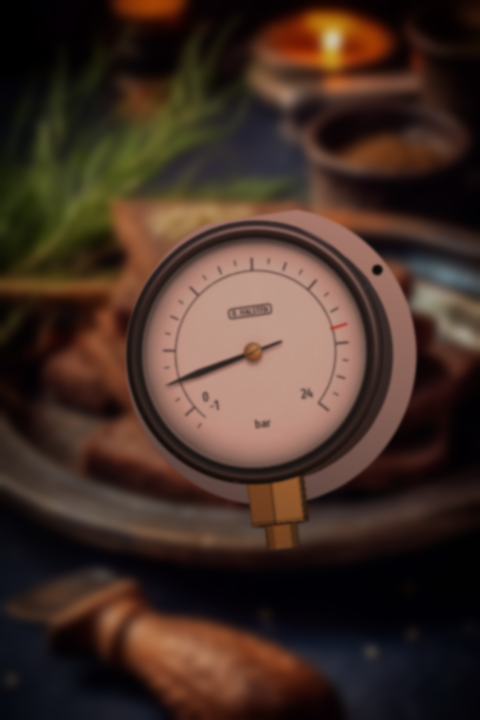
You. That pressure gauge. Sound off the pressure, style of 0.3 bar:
2 bar
